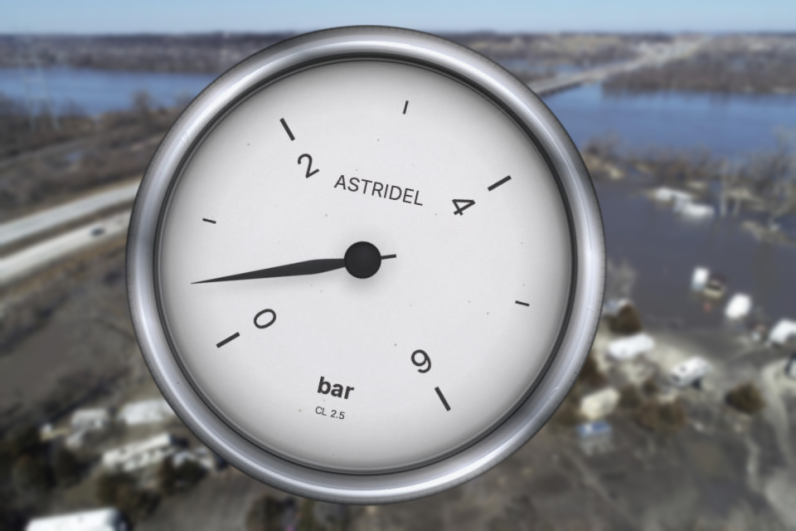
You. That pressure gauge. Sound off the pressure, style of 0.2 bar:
0.5 bar
